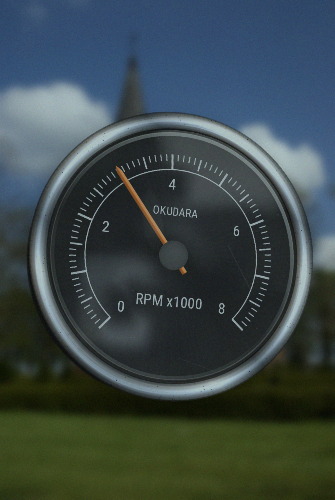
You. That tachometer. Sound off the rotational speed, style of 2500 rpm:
3000 rpm
